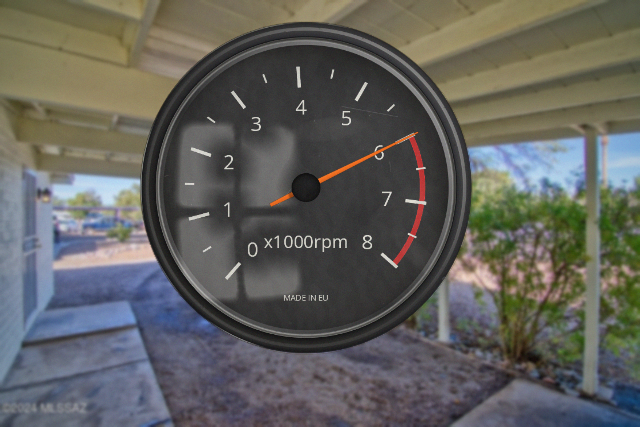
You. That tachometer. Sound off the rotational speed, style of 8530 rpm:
6000 rpm
